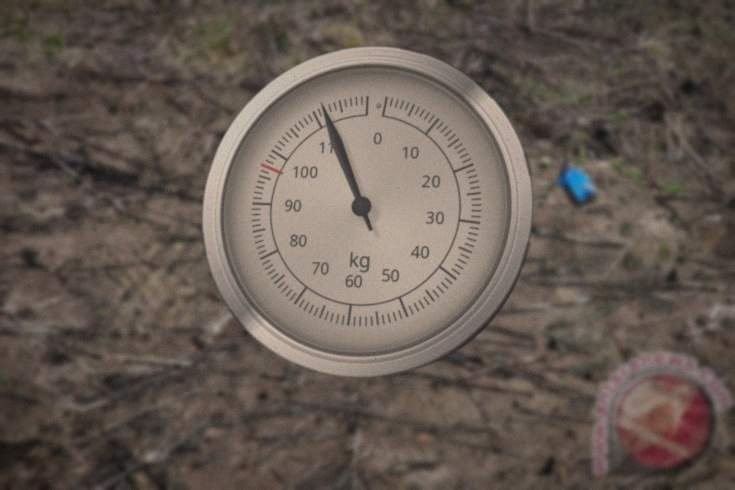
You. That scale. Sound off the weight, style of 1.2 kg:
112 kg
